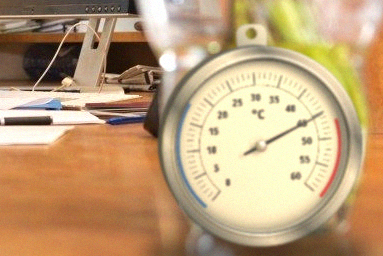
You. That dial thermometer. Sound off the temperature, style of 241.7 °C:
45 °C
